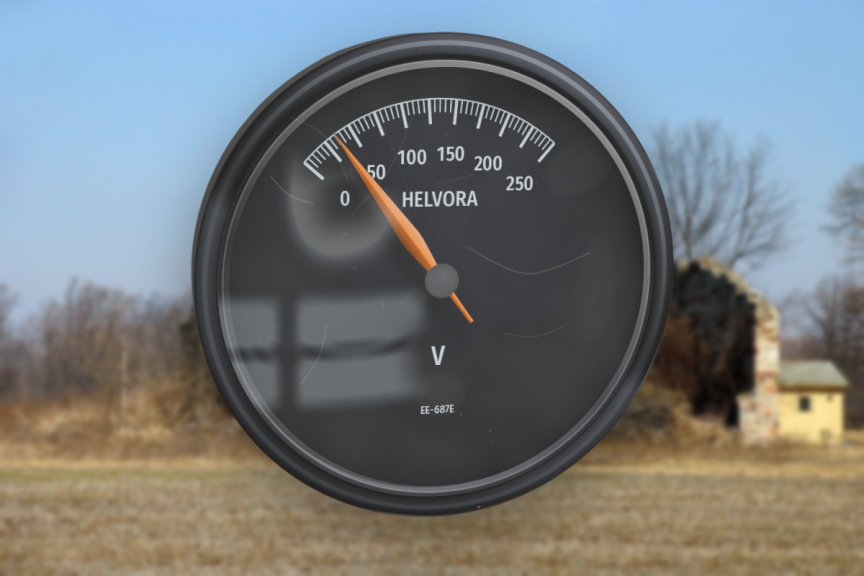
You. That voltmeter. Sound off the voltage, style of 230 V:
35 V
